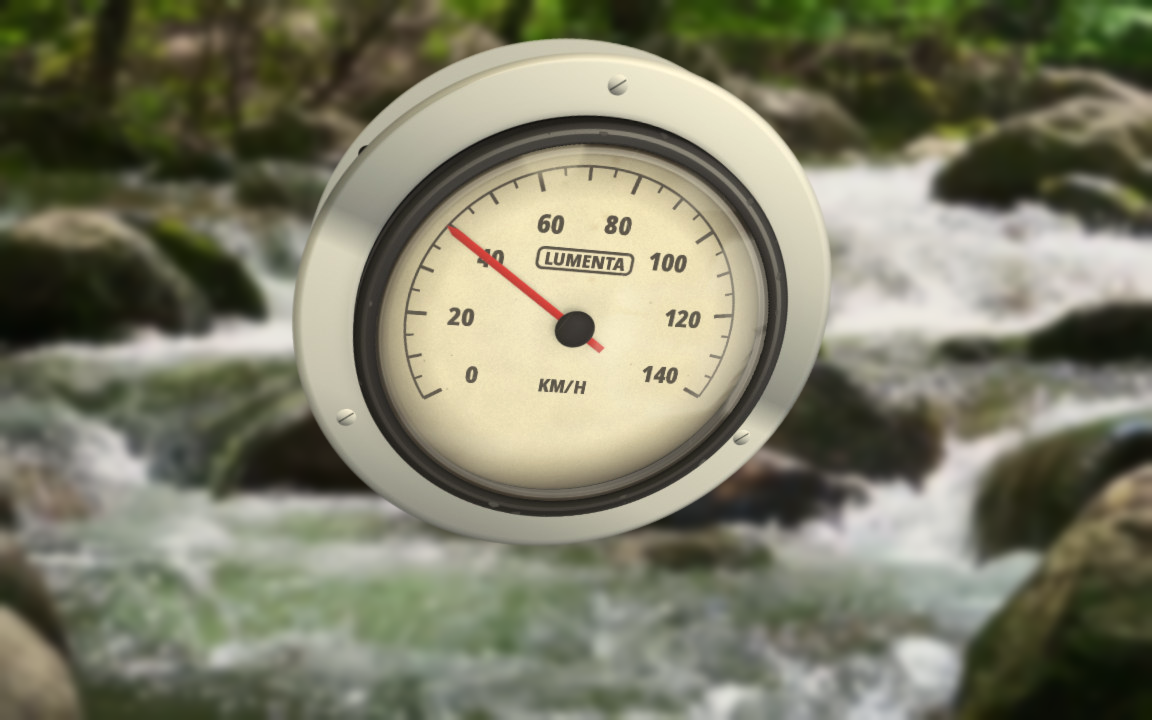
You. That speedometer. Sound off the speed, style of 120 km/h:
40 km/h
